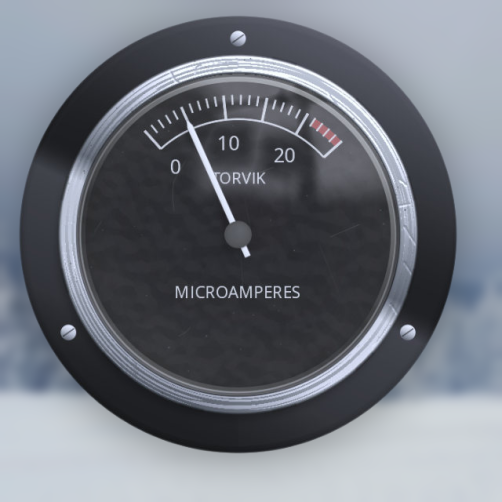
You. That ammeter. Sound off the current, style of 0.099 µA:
5 µA
